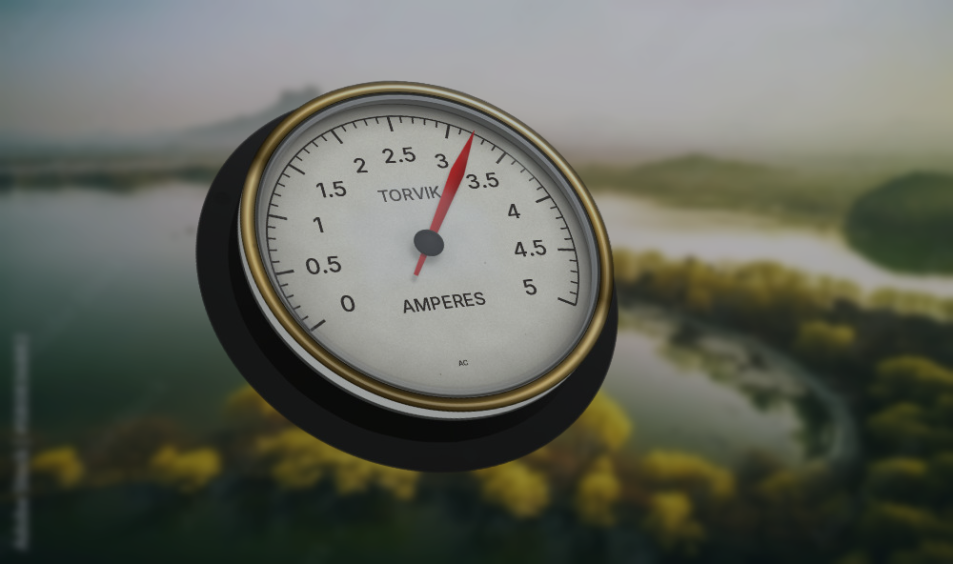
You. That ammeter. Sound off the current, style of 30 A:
3.2 A
